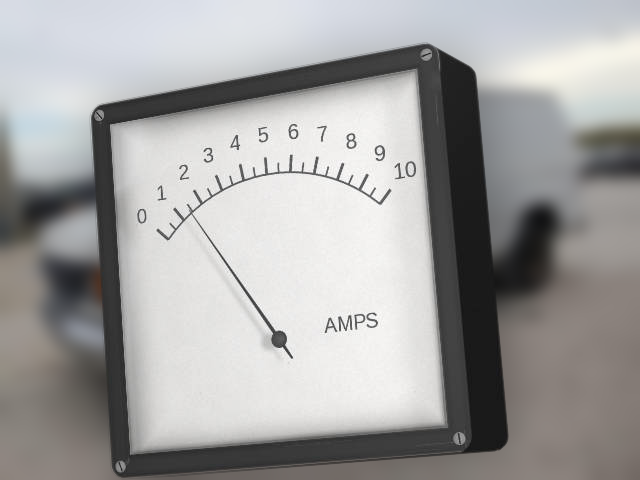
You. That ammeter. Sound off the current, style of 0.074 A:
1.5 A
